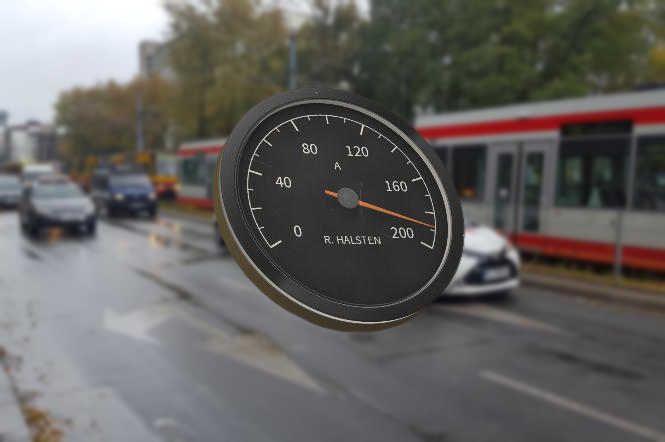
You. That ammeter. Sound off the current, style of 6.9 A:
190 A
